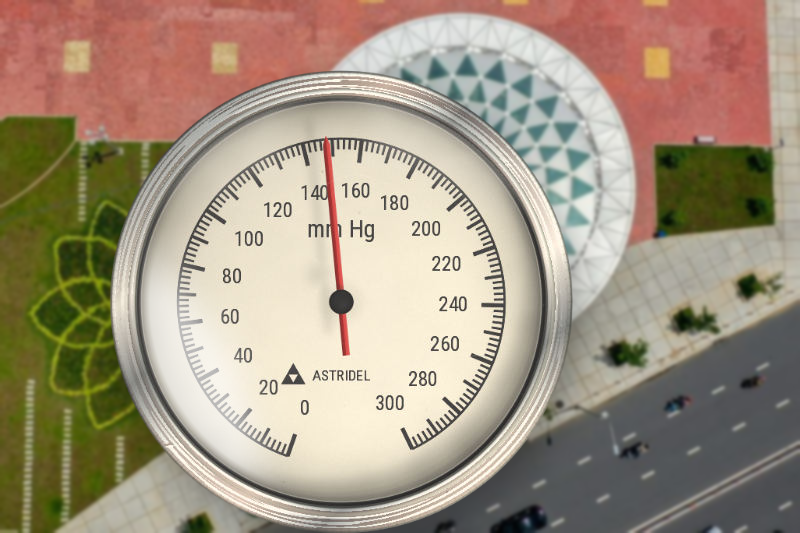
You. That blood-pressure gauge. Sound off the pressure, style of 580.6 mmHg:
148 mmHg
